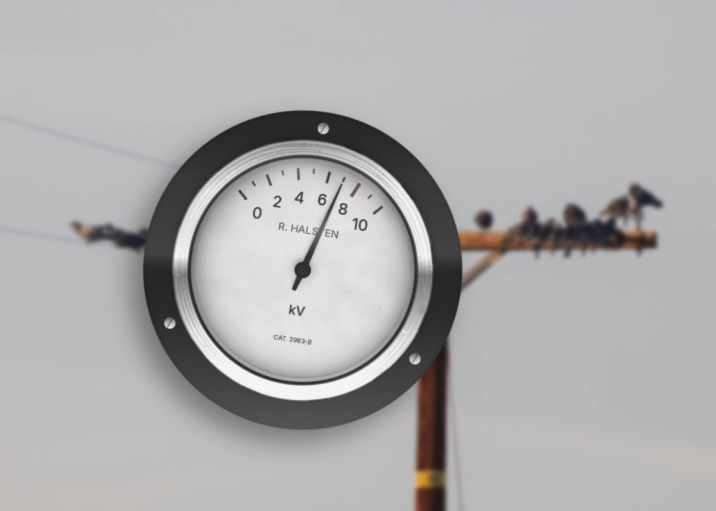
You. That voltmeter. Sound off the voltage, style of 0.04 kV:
7 kV
